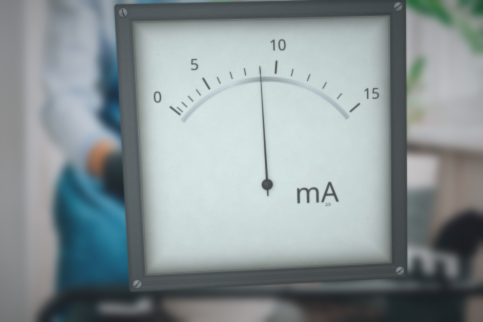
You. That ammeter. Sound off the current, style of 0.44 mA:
9 mA
